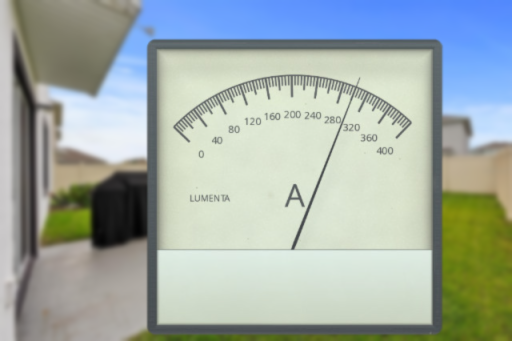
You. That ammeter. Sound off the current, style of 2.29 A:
300 A
